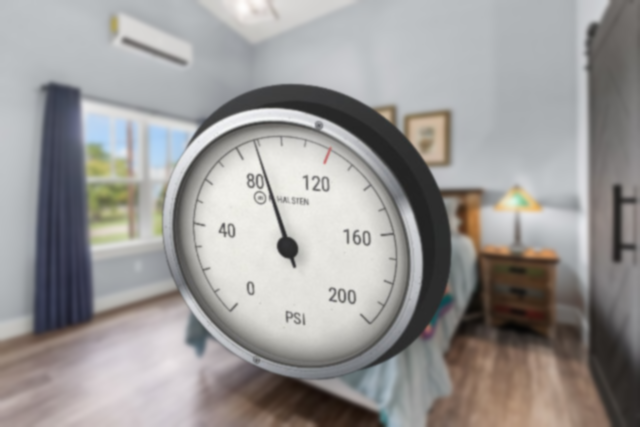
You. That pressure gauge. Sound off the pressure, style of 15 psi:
90 psi
